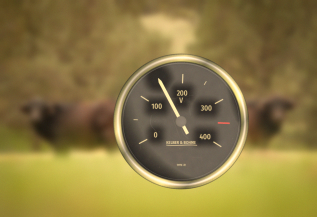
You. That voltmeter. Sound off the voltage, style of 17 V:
150 V
